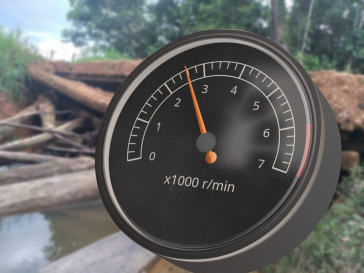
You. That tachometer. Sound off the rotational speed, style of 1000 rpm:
2600 rpm
